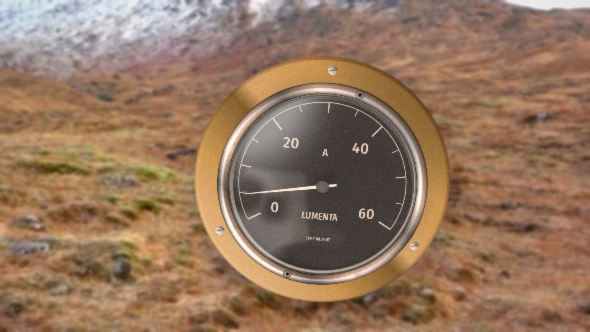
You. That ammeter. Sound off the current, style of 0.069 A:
5 A
